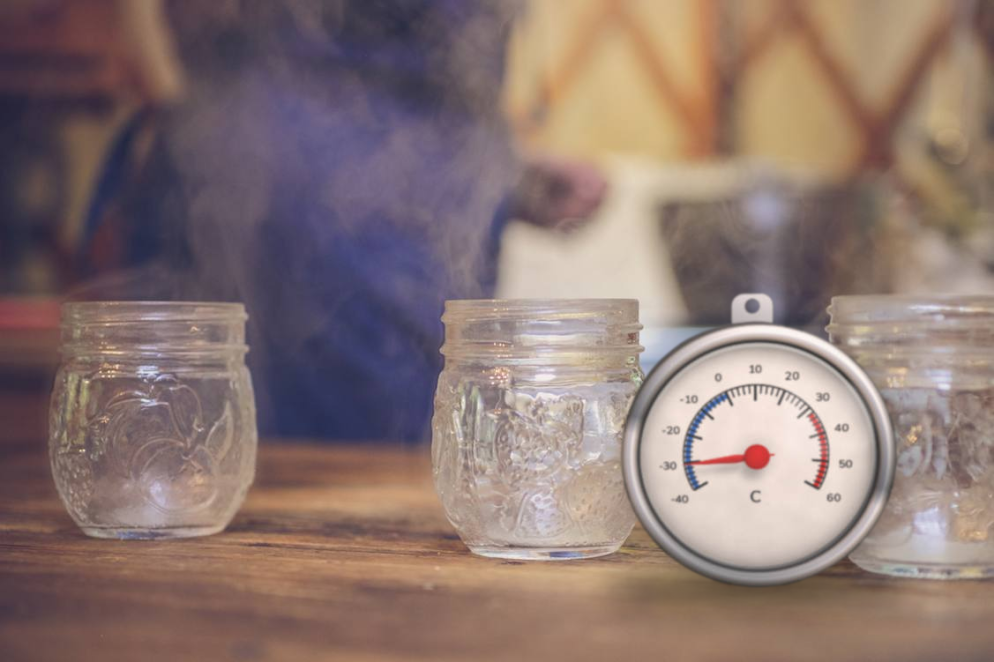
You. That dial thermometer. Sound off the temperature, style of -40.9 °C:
-30 °C
